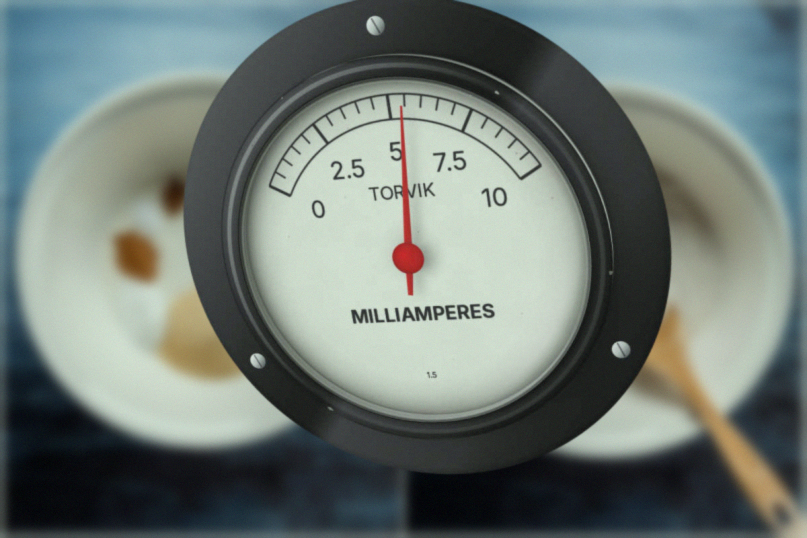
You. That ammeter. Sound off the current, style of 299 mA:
5.5 mA
